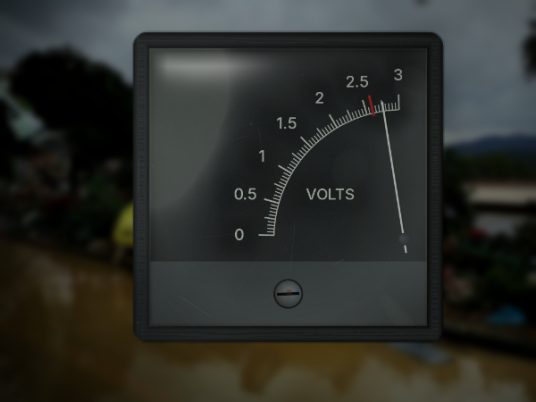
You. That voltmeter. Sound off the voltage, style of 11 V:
2.75 V
